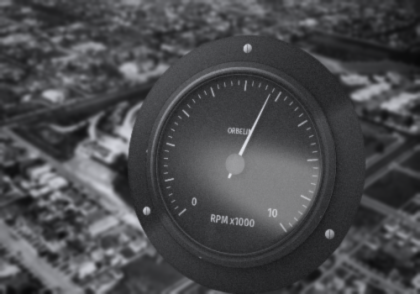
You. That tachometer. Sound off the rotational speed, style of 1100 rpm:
5800 rpm
